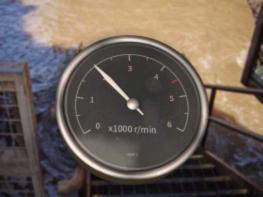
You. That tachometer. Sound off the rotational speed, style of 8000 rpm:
2000 rpm
